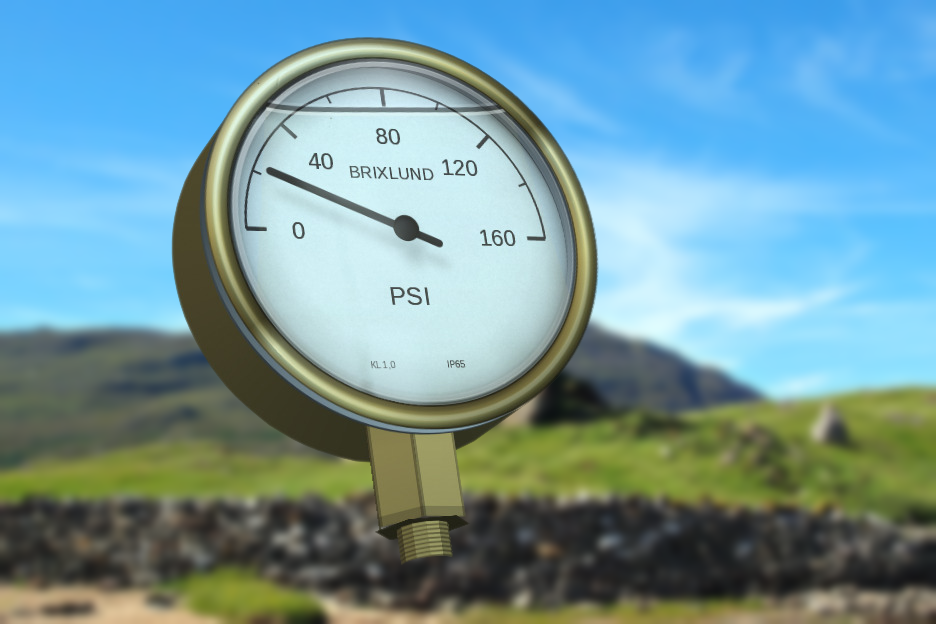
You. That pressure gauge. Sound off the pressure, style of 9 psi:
20 psi
